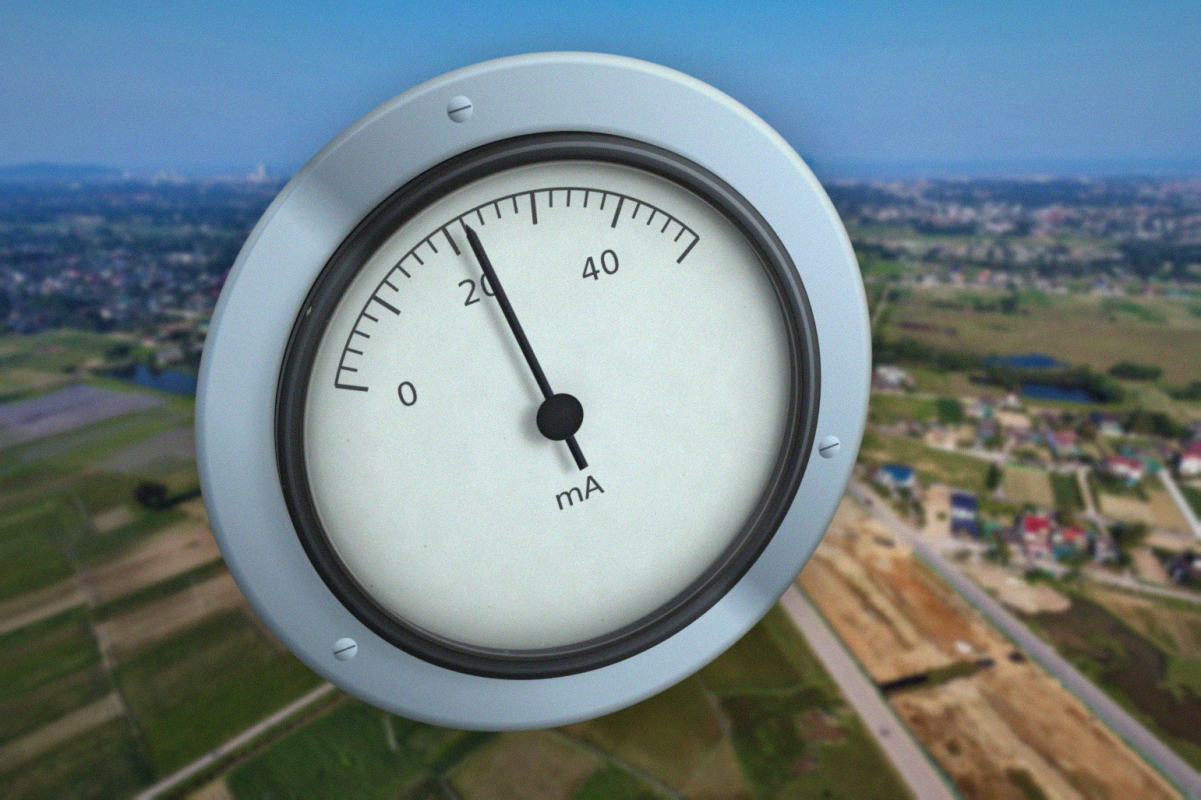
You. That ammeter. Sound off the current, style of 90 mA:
22 mA
